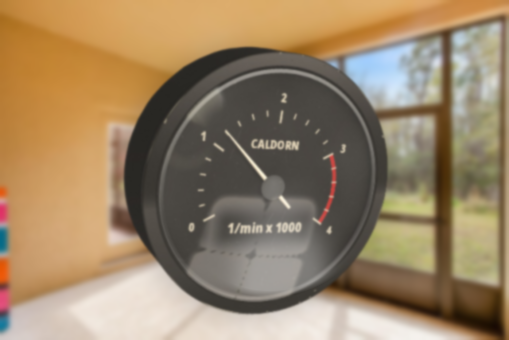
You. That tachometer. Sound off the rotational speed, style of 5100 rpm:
1200 rpm
